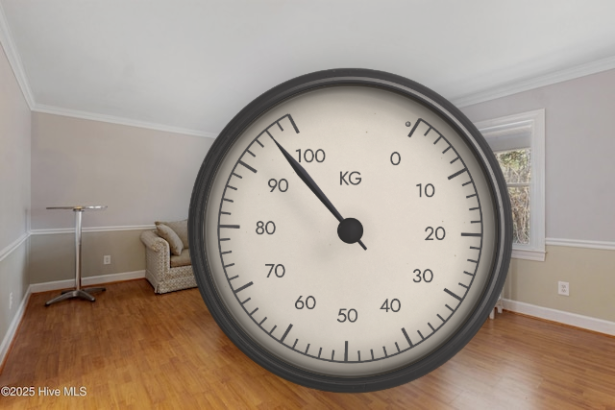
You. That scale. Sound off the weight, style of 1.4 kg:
96 kg
